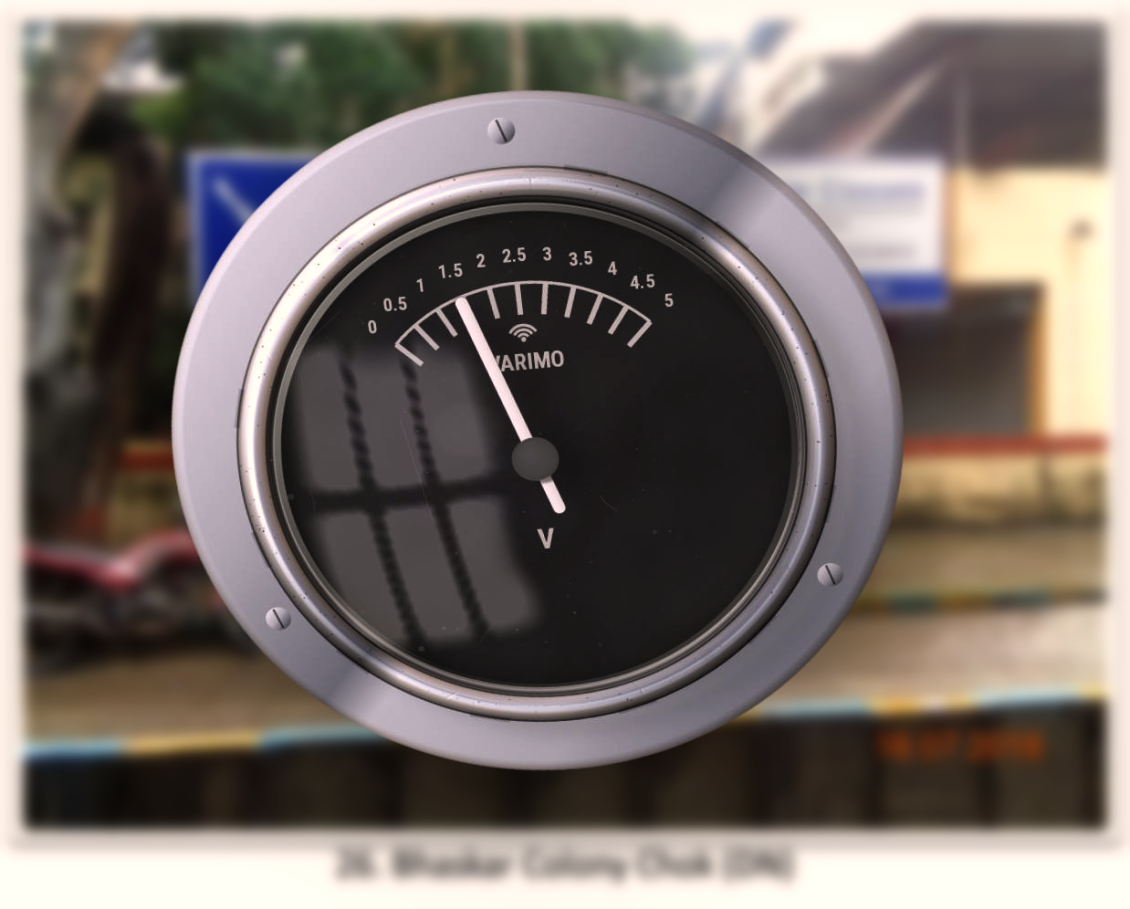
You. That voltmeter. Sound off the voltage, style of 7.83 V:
1.5 V
